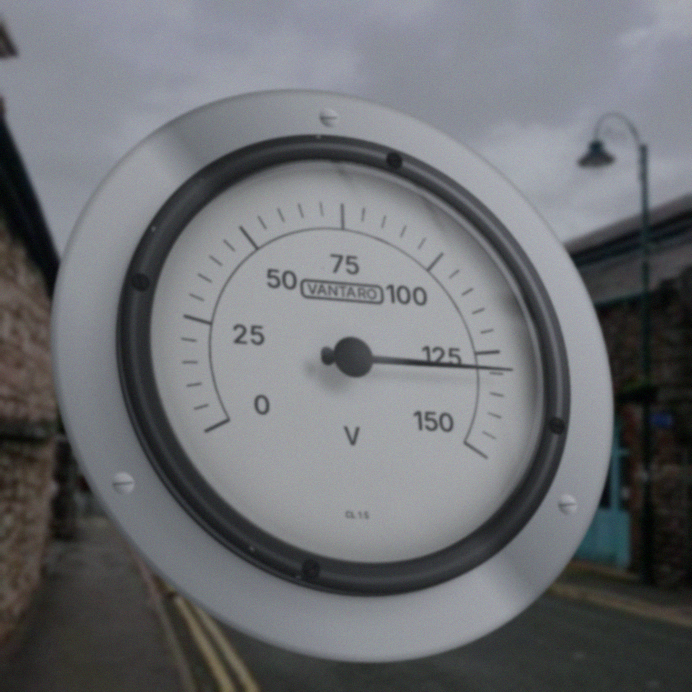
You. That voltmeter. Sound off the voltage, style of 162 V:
130 V
